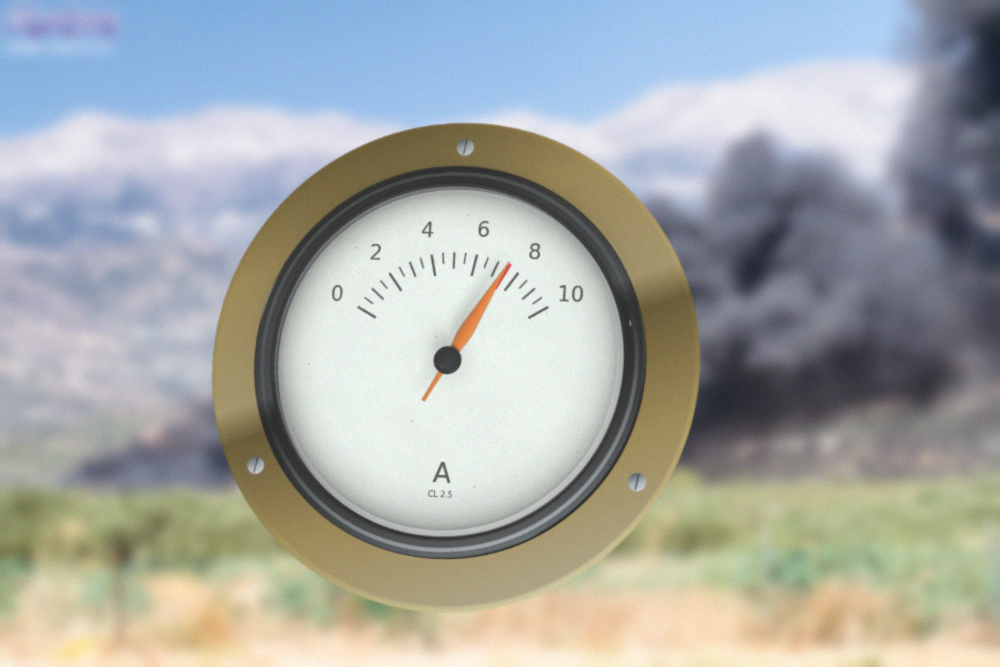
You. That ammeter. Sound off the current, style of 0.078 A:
7.5 A
